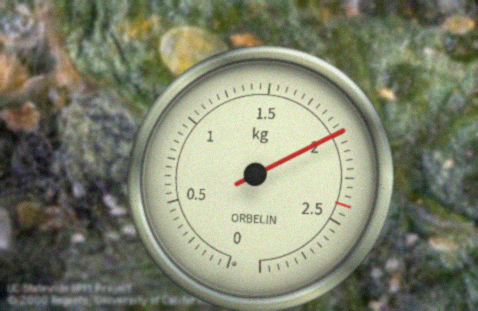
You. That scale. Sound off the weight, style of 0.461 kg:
2 kg
